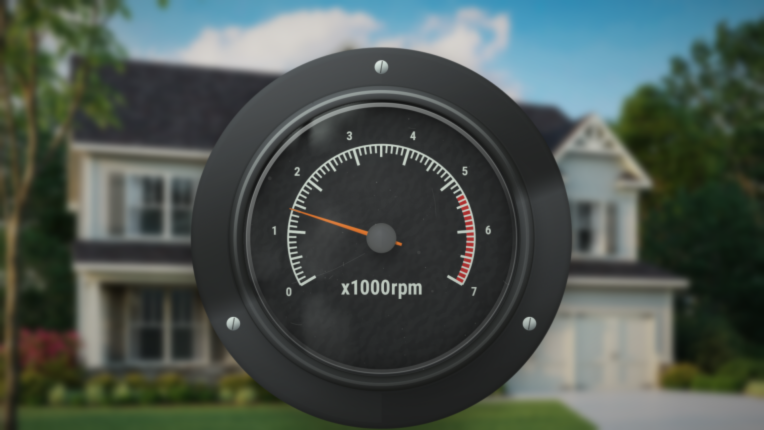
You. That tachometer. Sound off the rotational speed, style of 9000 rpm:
1400 rpm
